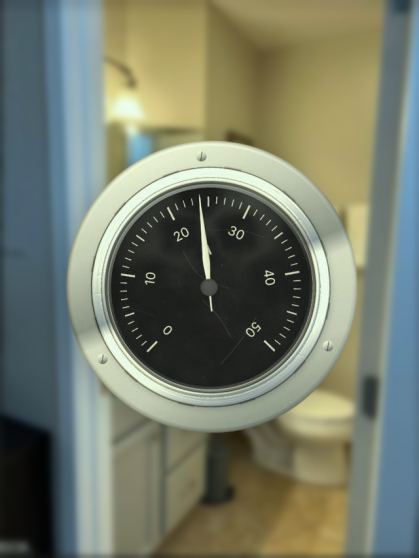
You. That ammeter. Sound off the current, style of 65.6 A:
24 A
